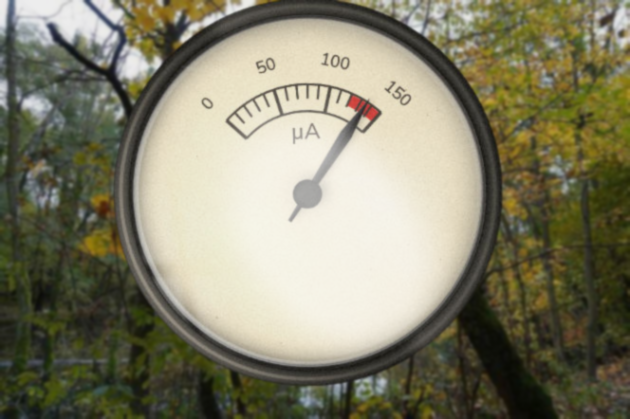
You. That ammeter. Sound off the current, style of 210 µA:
135 µA
